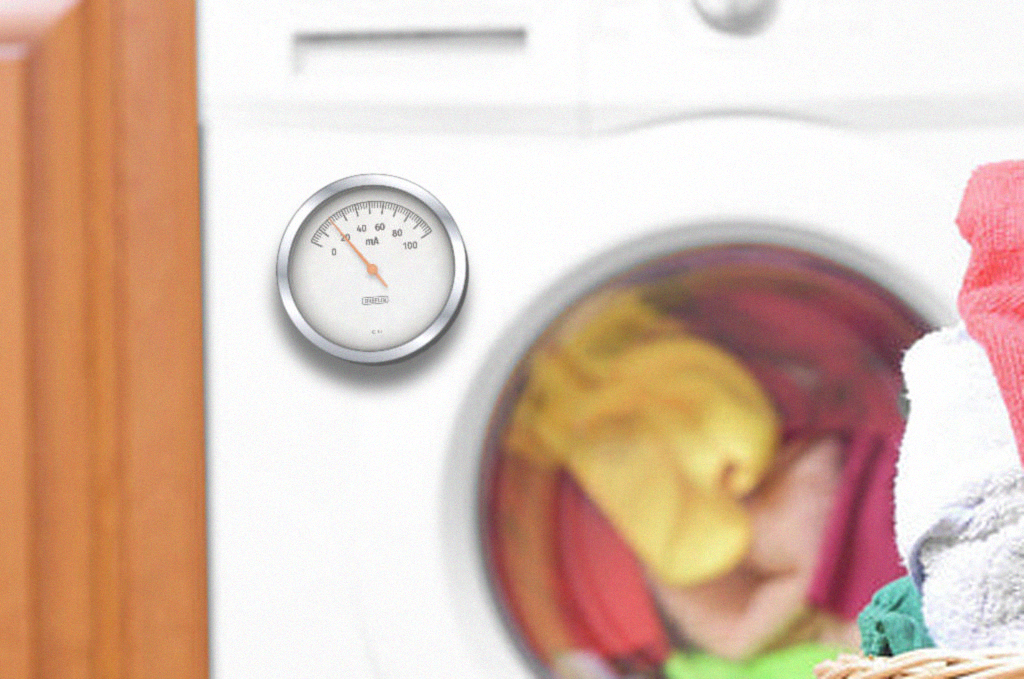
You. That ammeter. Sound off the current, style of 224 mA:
20 mA
